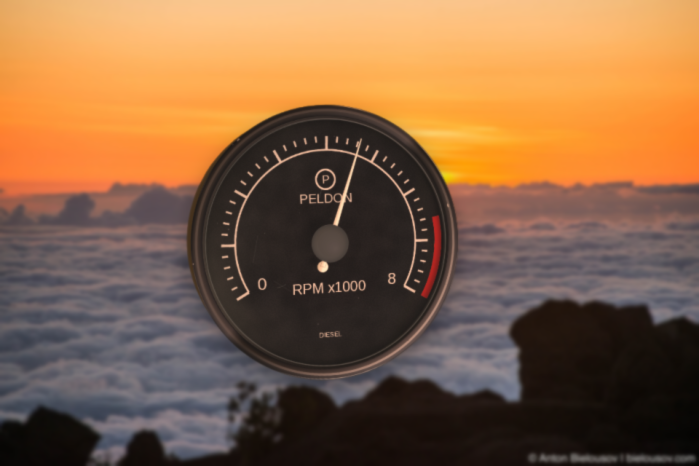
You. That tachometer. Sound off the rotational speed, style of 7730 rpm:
4600 rpm
